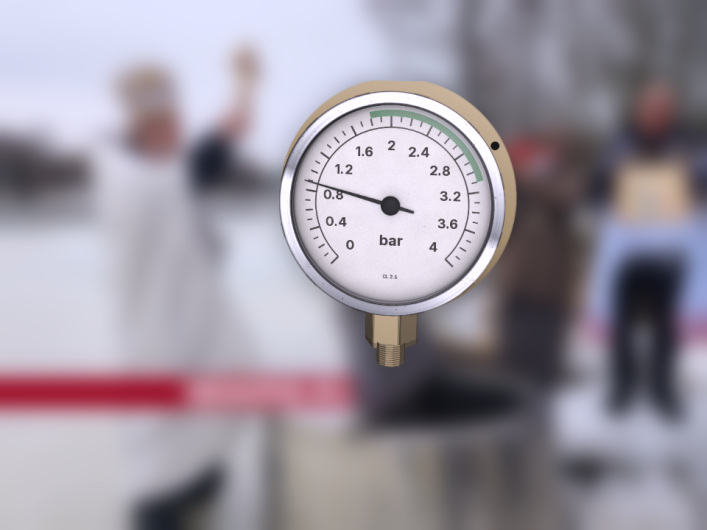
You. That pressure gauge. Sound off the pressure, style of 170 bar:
0.9 bar
